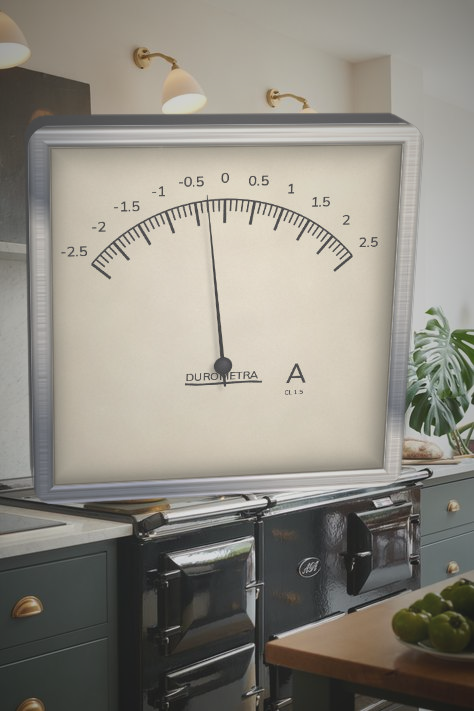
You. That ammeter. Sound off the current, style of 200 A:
-0.3 A
